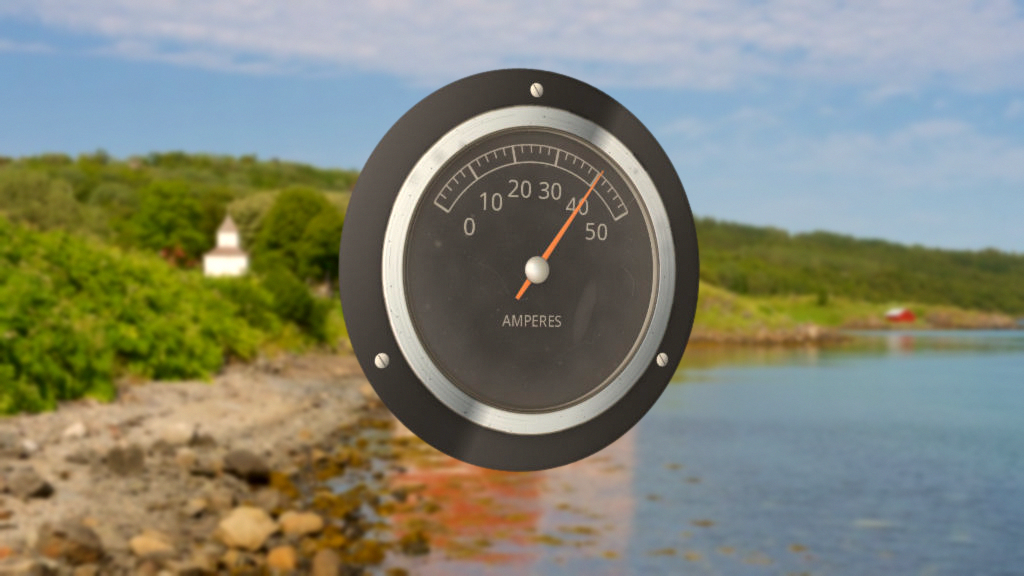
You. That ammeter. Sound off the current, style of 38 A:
40 A
